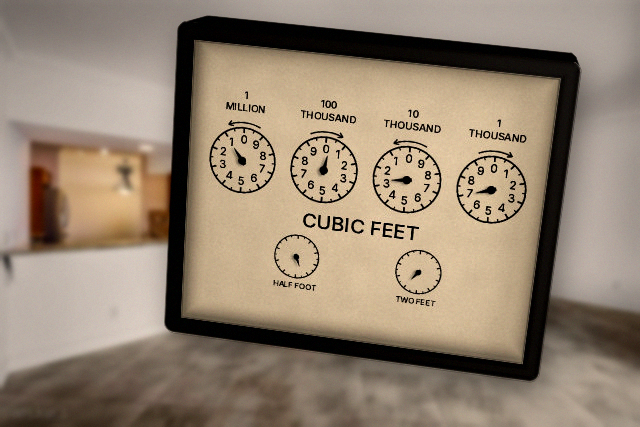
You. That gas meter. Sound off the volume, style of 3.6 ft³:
102700 ft³
